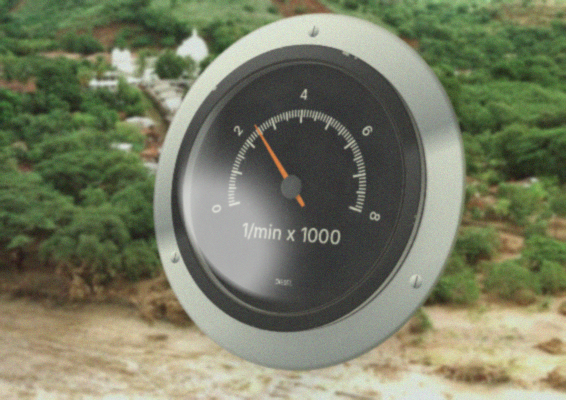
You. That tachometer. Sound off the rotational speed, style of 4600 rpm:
2500 rpm
